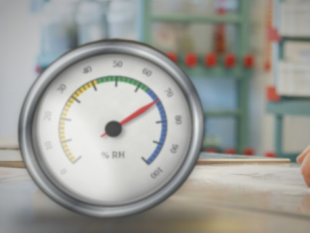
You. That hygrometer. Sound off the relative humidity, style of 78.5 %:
70 %
